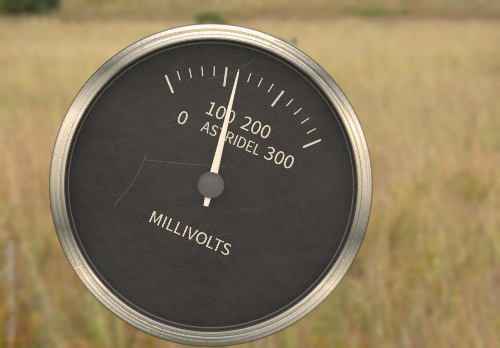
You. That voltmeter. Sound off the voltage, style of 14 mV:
120 mV
